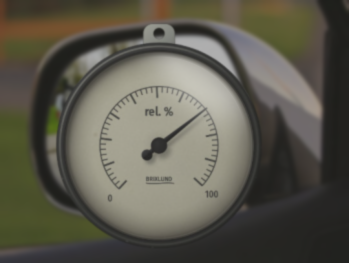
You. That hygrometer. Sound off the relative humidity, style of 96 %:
70 %
